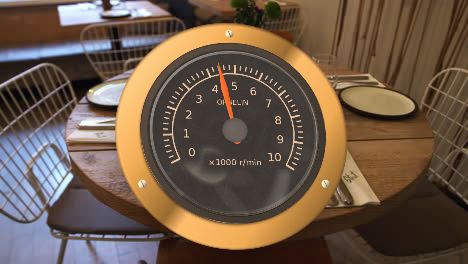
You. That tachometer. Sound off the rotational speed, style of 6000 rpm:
4400 rpm
